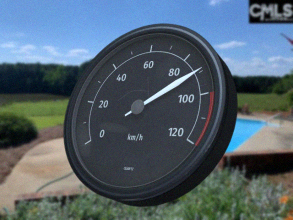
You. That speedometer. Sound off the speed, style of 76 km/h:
90 km/h
